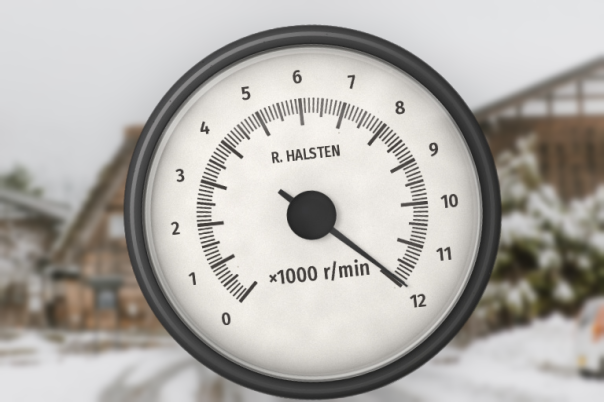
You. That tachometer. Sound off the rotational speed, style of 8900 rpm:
11900 rpm
